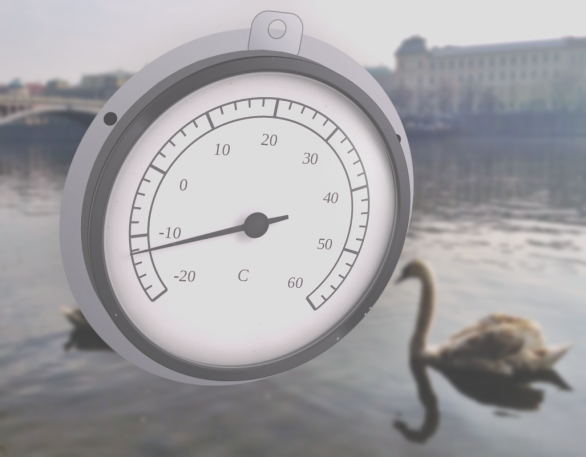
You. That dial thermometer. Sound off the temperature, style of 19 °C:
-12 °C
